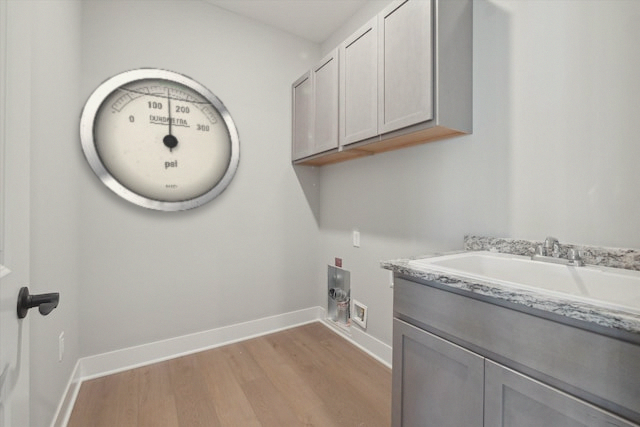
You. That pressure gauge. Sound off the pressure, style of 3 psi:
150 psi
